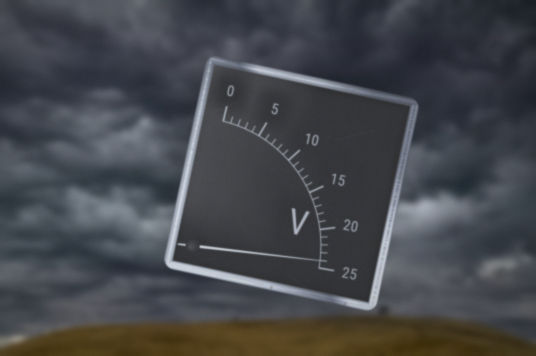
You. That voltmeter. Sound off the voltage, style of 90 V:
24 V
